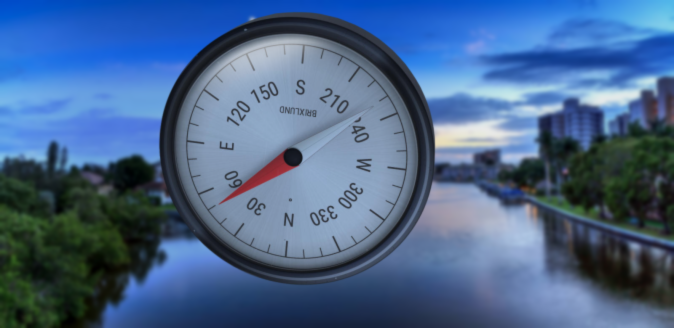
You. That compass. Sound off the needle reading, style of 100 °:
50 °
